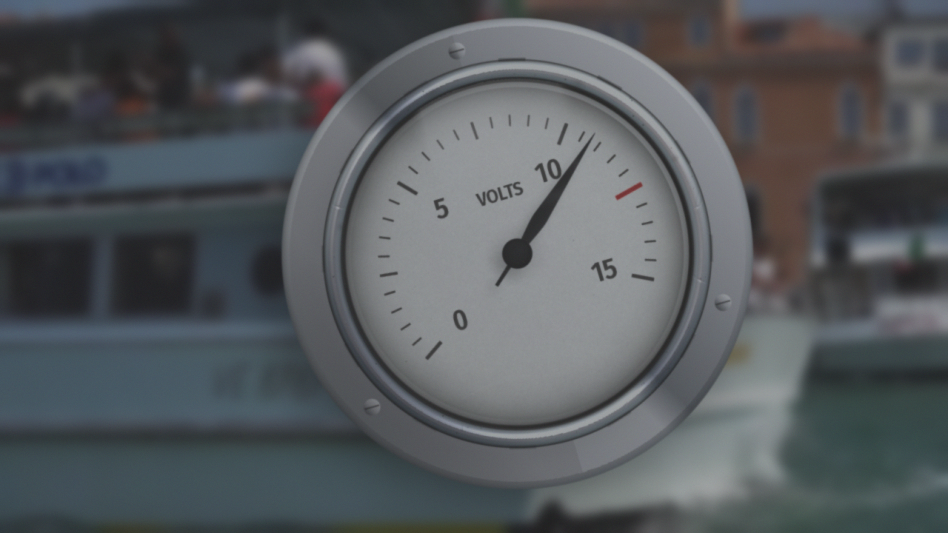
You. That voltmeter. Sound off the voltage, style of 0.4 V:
10.75 V
